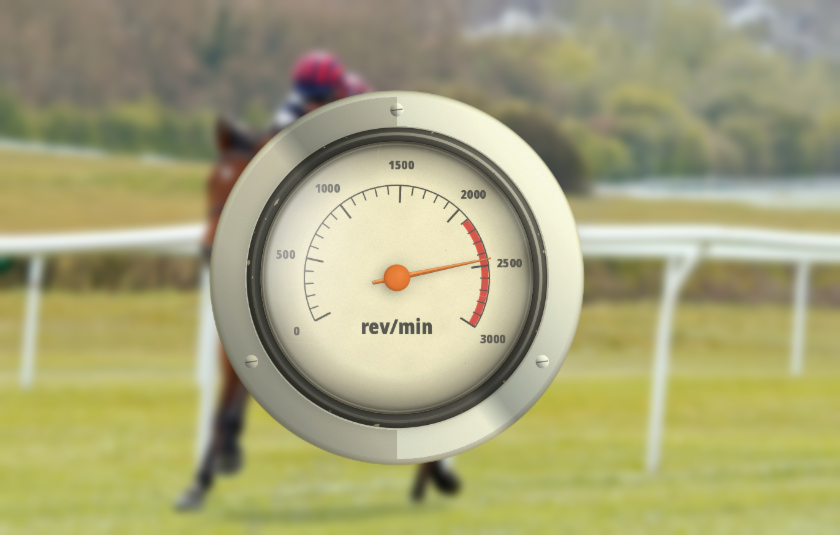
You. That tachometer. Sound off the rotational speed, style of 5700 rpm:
2450 rpm
